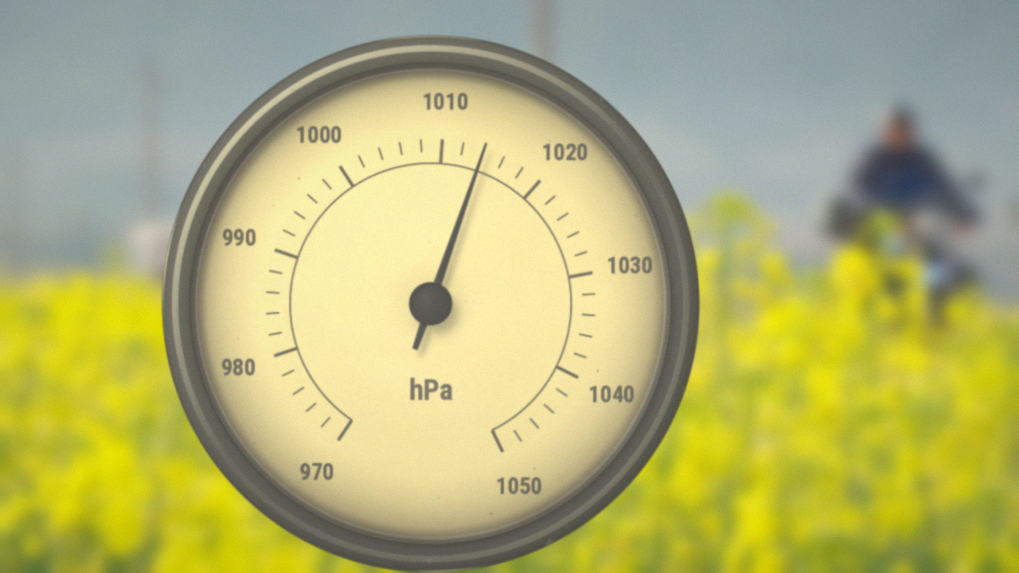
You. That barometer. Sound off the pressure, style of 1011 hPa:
1014 hPa
